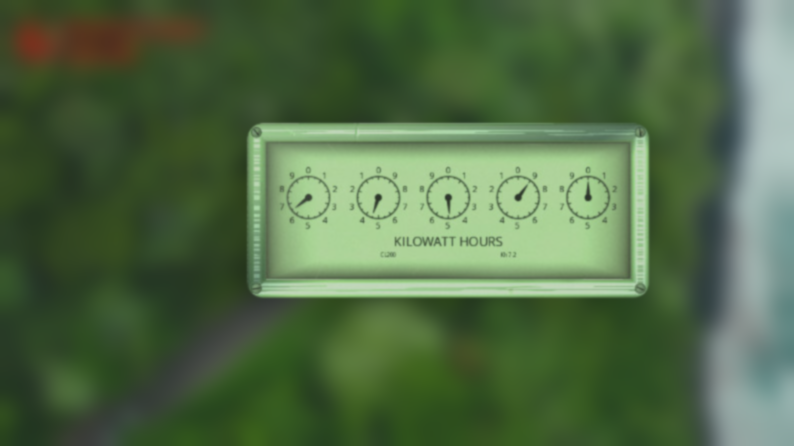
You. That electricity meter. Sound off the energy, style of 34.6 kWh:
64490 kWh
